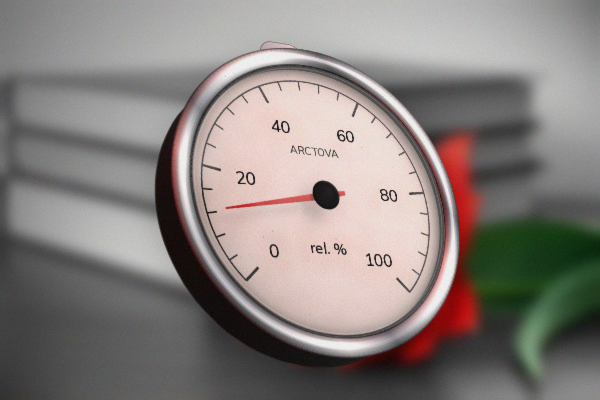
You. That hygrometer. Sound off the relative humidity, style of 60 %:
12 %
